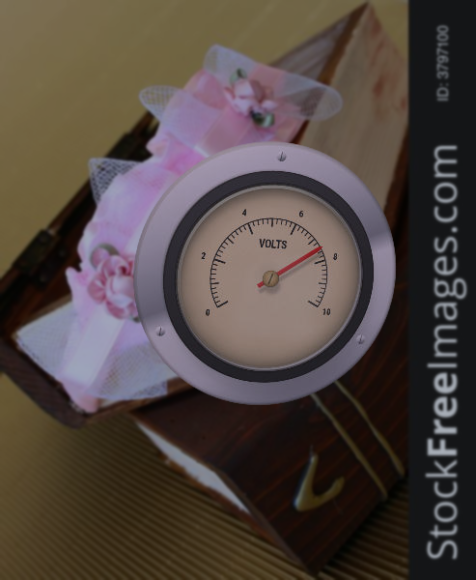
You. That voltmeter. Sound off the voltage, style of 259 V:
7.4 V
